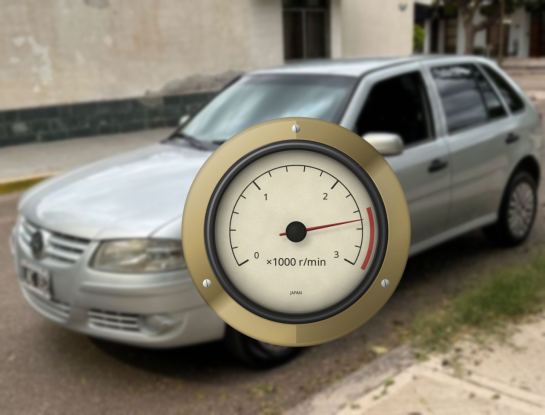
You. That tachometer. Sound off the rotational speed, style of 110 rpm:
2500 rpm
